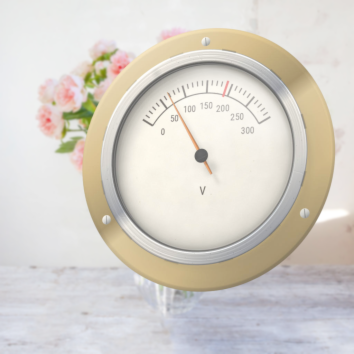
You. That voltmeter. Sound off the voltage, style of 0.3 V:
70 V
